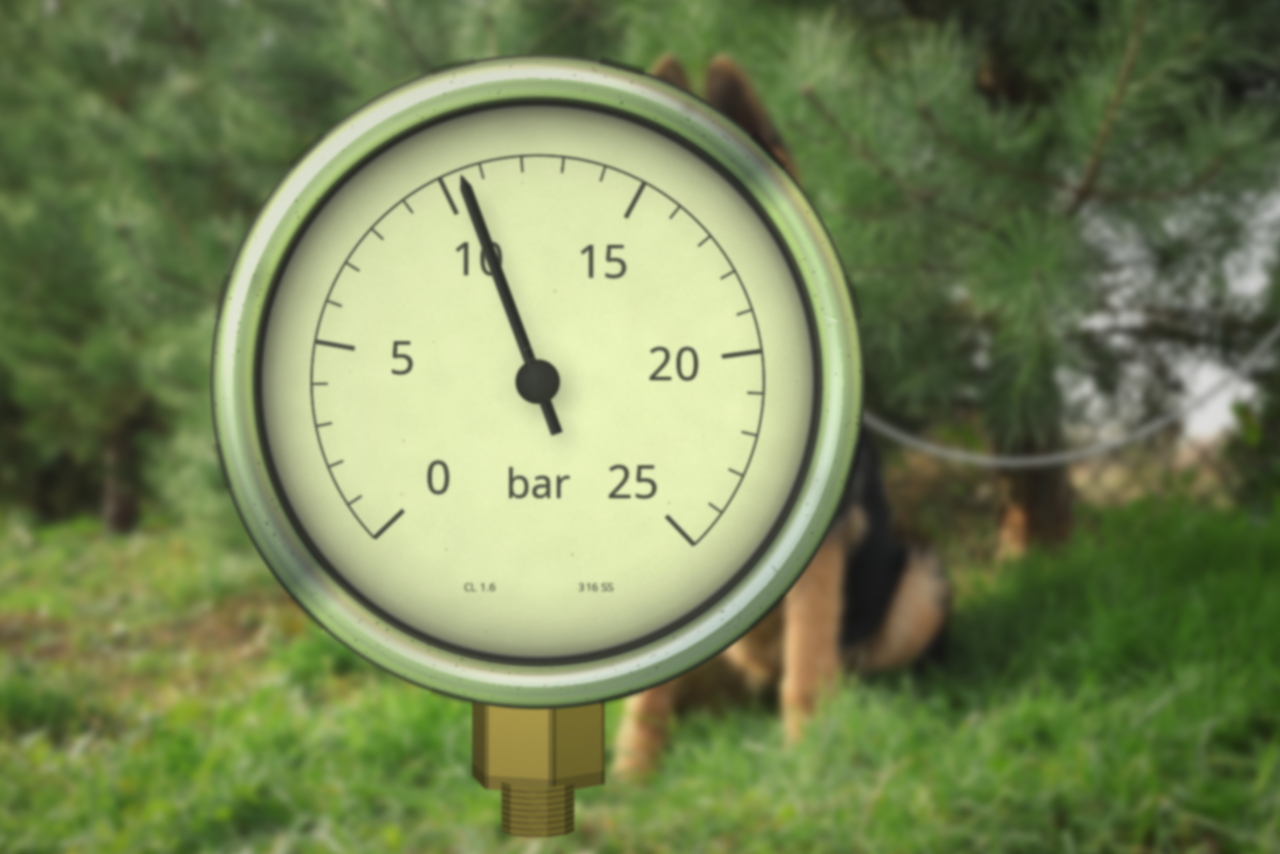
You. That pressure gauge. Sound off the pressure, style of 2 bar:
10.5 bar
